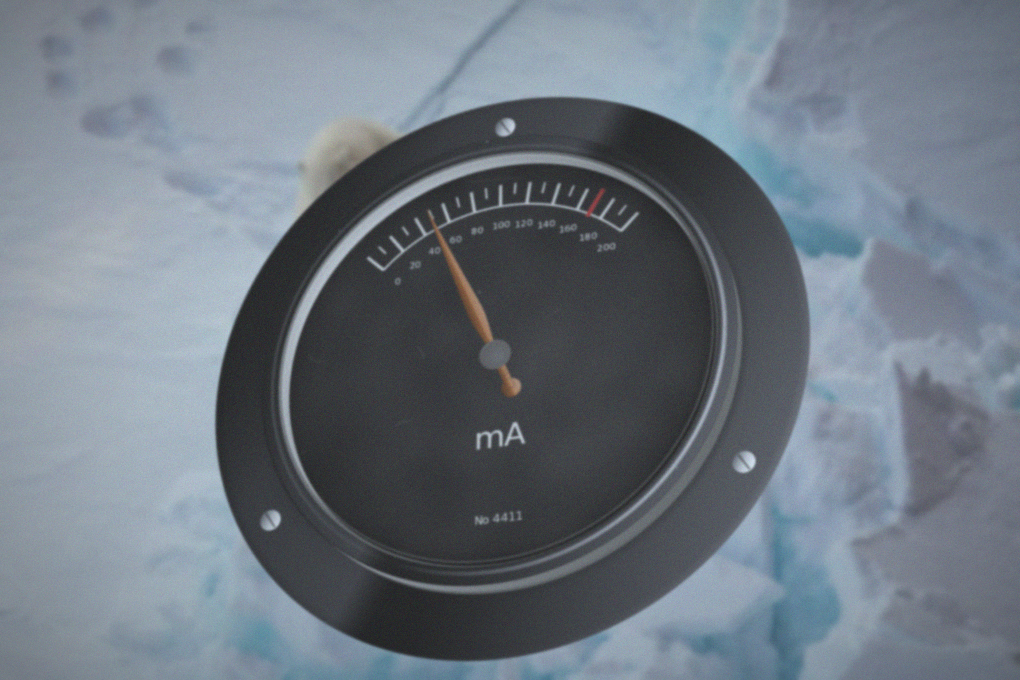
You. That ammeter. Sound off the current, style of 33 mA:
50 mA
